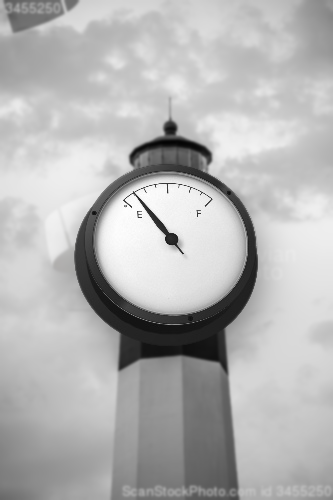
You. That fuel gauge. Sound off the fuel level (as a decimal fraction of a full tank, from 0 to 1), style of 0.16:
0.125
